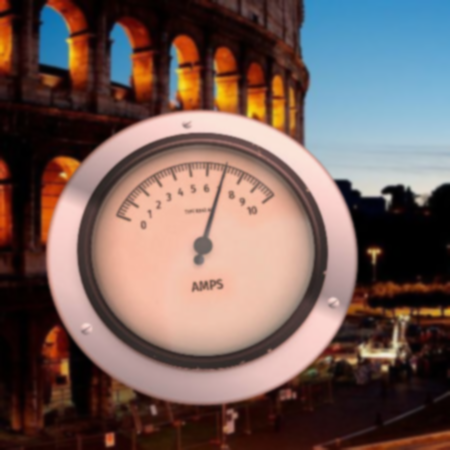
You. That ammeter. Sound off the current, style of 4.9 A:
7 A
